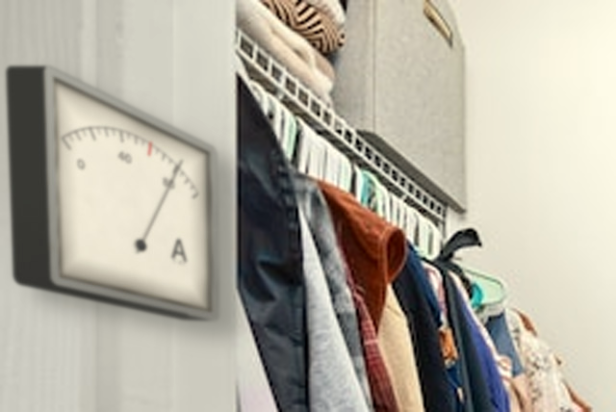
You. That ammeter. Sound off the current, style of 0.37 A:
80 A
